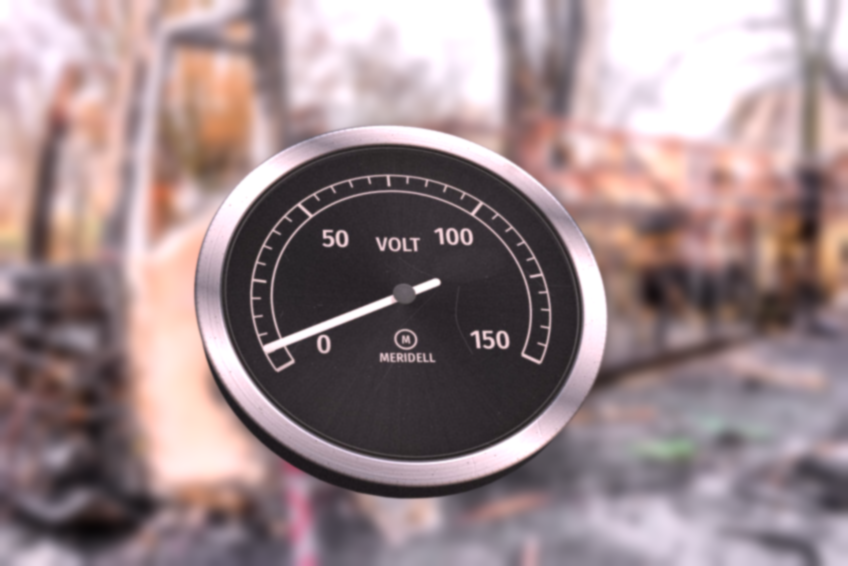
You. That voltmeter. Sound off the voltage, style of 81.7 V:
5 V
